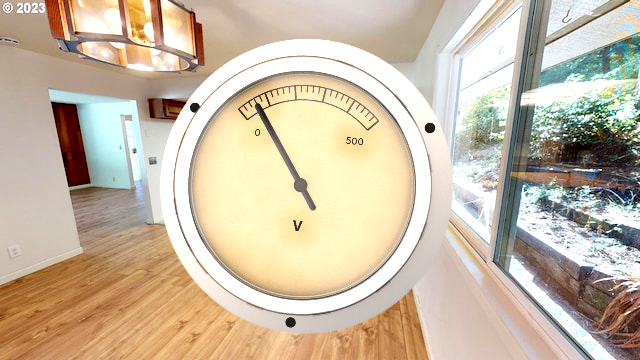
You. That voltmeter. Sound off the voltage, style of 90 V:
60 V
